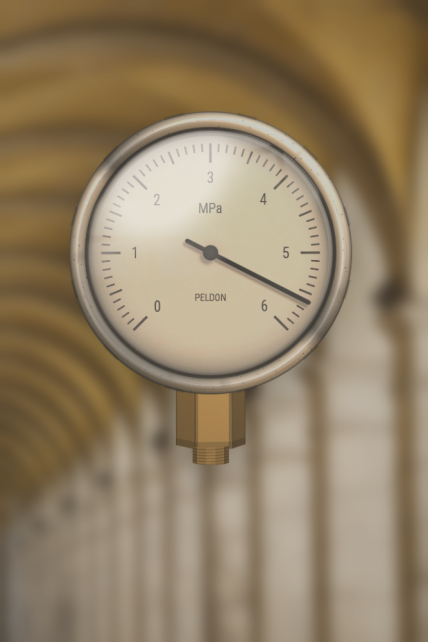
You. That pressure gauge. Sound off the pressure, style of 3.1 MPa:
5.6 MPa
